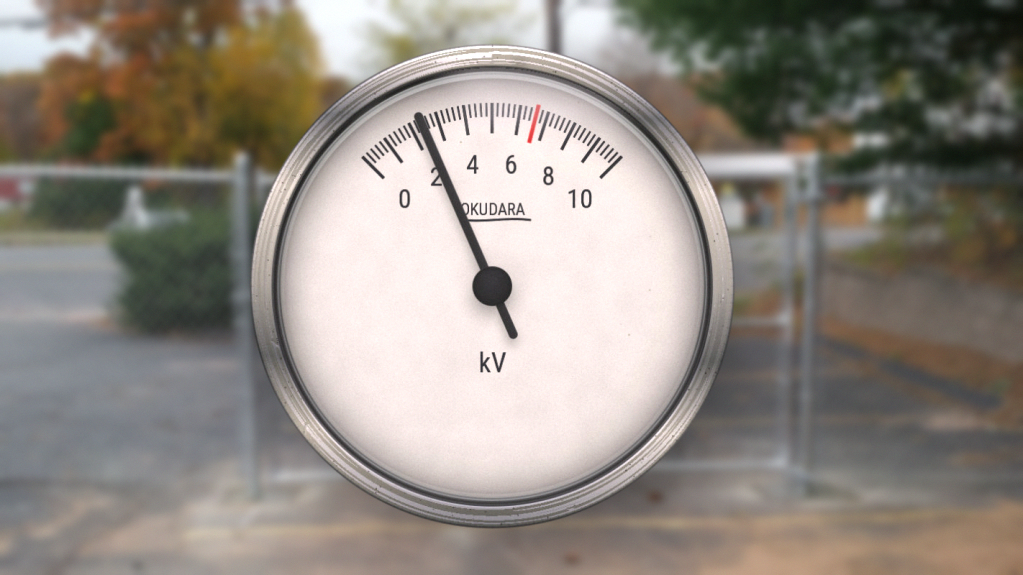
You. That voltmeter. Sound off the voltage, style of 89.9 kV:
2.4 kV
